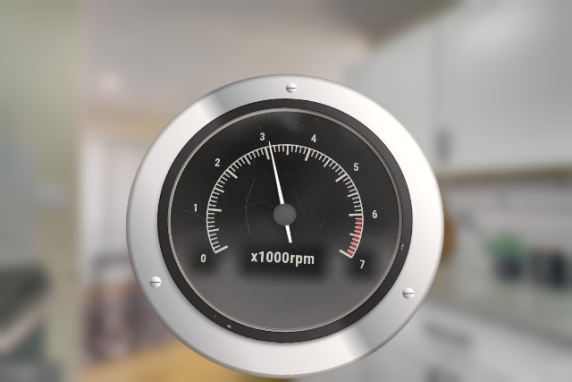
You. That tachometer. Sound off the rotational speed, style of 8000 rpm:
3100 rpm
